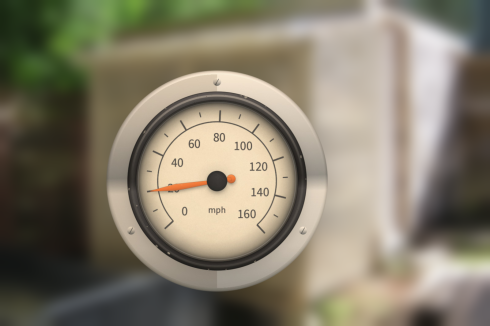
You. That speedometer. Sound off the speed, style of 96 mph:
20 mph
